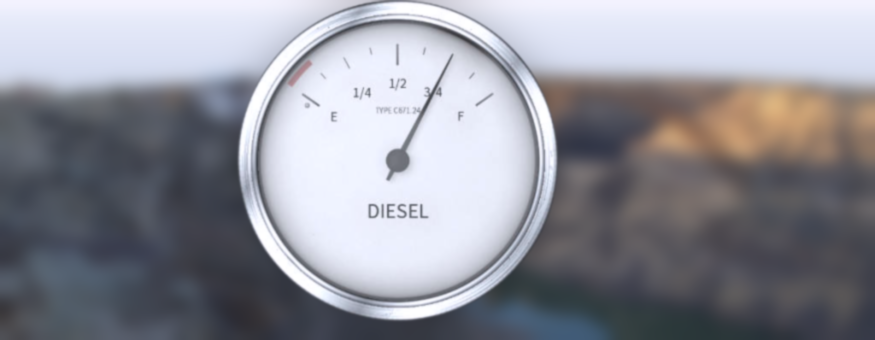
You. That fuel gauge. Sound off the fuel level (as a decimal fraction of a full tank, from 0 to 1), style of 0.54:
0.75
